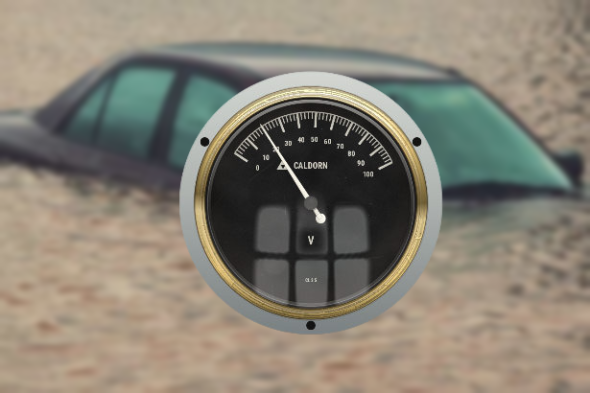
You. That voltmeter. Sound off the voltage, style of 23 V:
20 V
